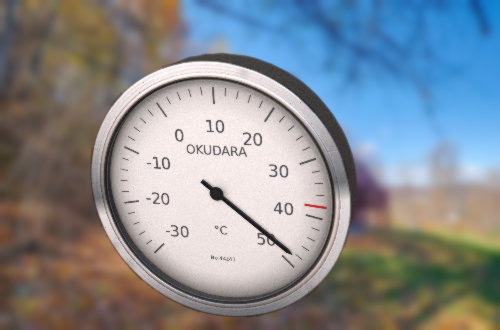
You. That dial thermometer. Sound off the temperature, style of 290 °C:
48 °C
